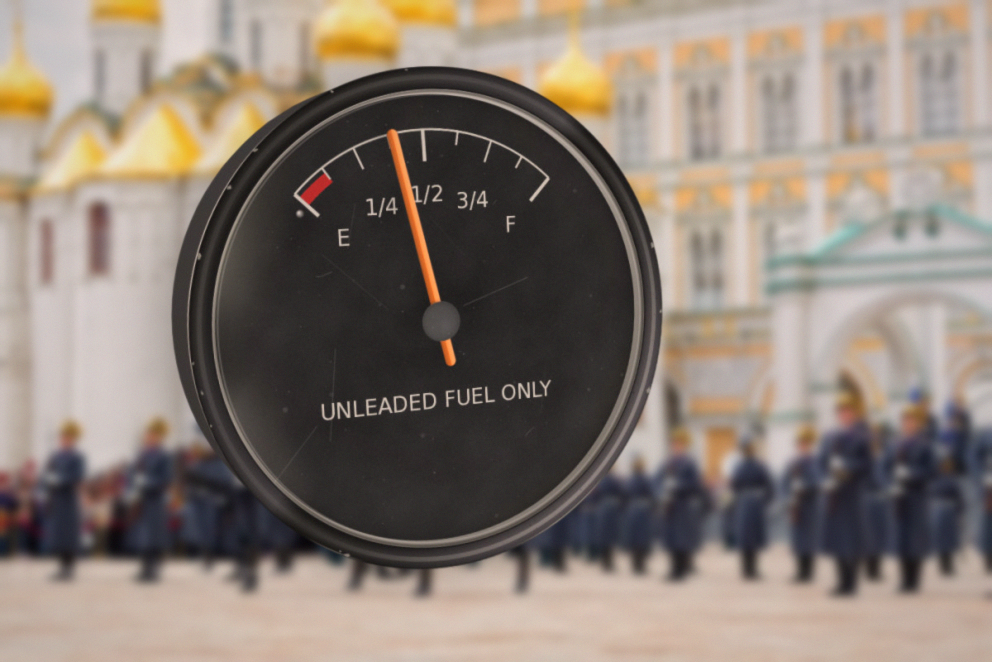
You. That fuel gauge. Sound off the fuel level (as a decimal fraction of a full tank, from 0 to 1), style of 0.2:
0.375
